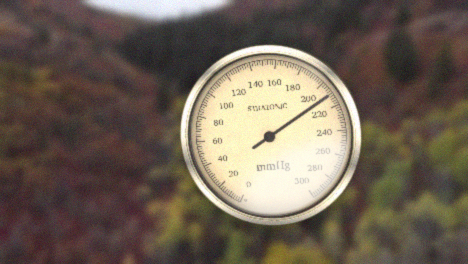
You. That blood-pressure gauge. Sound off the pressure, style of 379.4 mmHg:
210 mmHg
